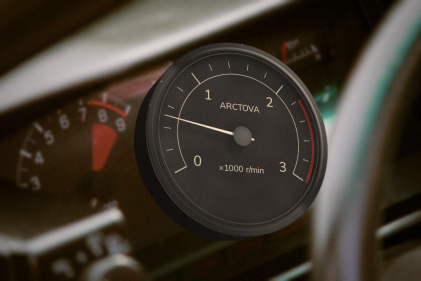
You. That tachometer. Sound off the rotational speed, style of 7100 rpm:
500 rpm
